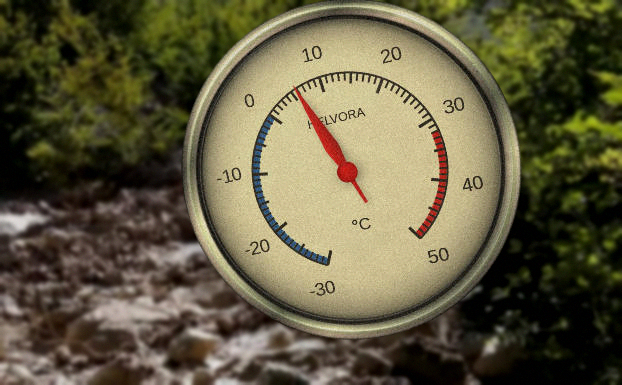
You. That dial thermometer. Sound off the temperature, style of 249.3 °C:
6 °C
